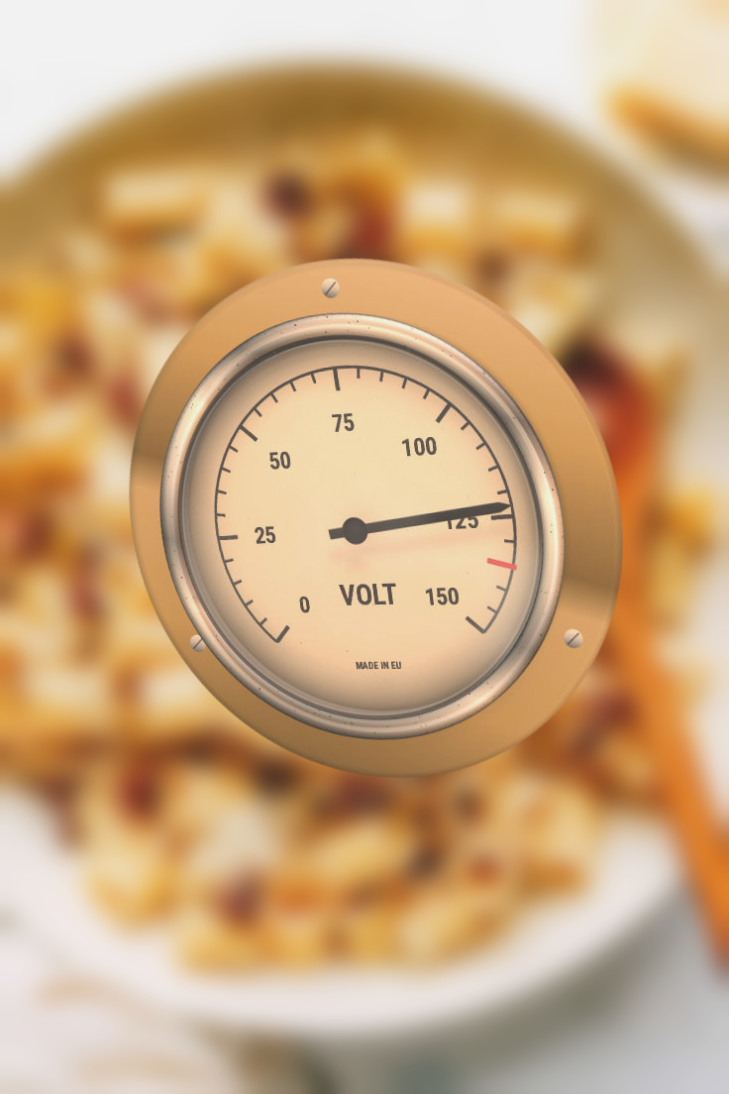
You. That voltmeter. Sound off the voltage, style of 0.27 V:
122.5 V
